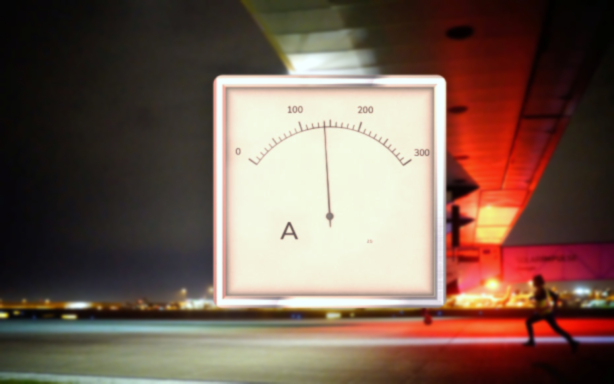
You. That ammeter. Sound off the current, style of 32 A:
140 A
